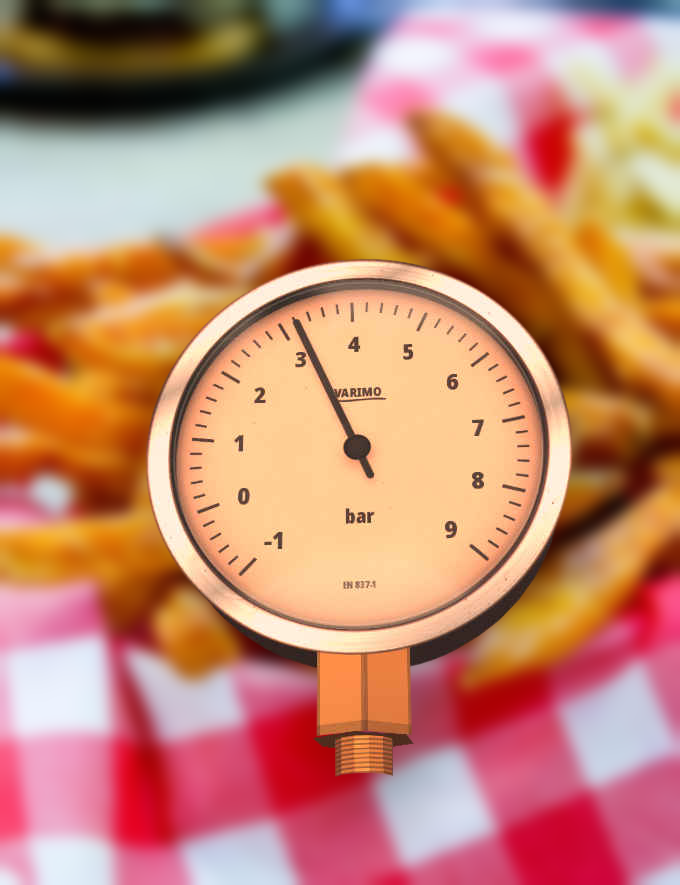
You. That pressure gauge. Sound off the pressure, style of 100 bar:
3.2 bar
